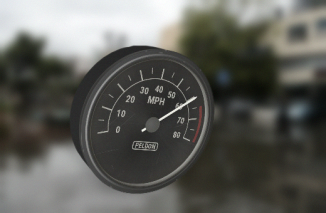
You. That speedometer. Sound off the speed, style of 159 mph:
60 mph
